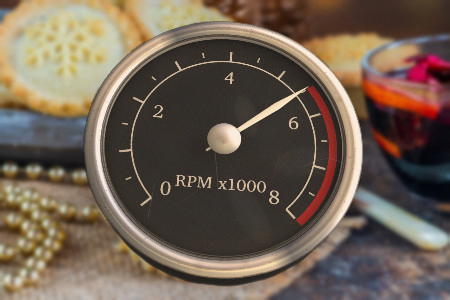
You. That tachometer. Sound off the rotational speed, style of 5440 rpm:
5500 rpm
